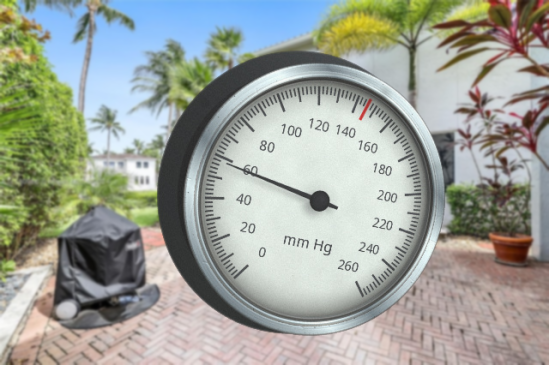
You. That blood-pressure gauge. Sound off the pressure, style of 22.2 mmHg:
58 mmHg
